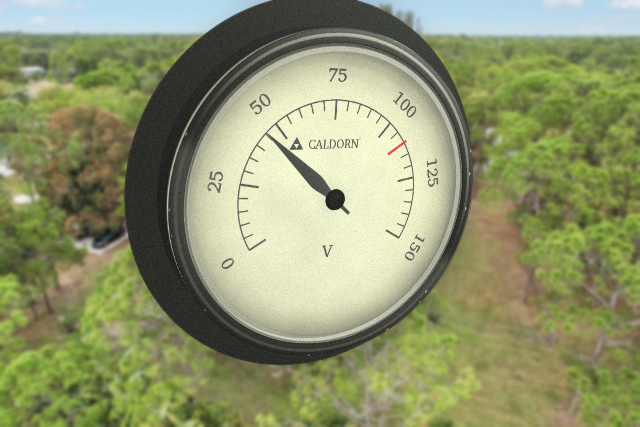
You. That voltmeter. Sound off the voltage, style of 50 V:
45 V
